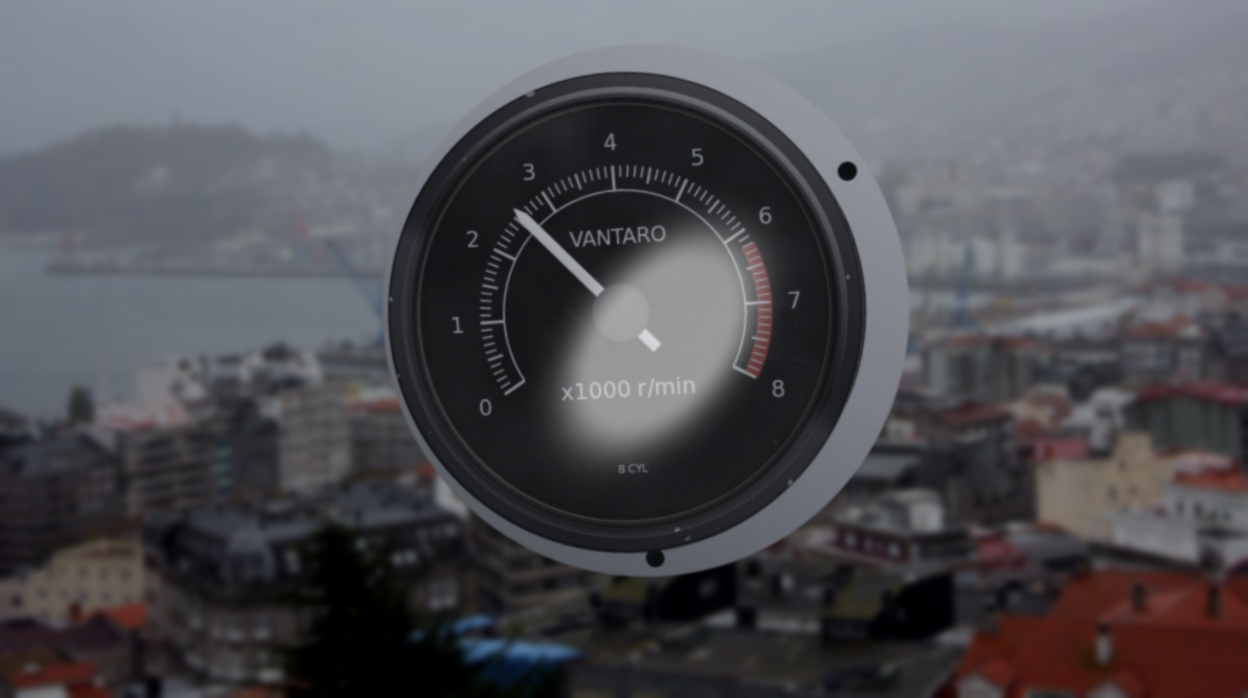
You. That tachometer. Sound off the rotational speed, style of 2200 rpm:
2600 rpm
